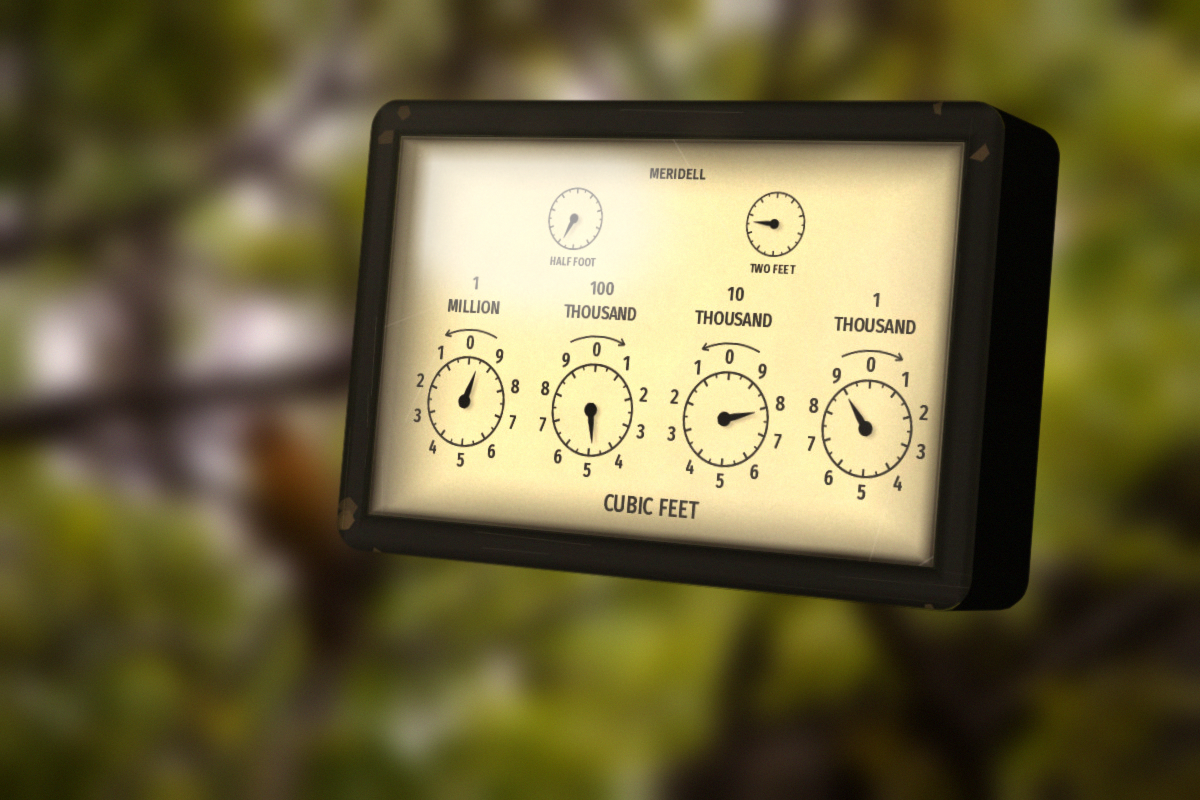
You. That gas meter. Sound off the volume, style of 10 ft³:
947900 ft³
